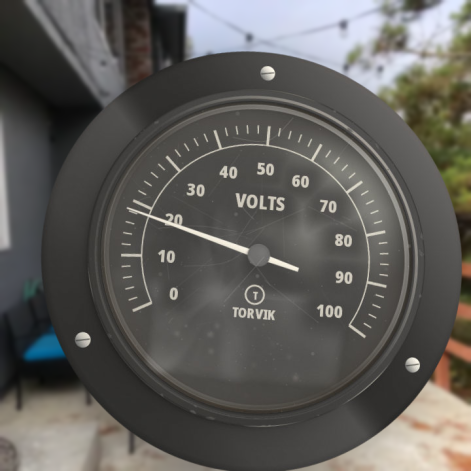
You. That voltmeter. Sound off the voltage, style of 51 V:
18 V
